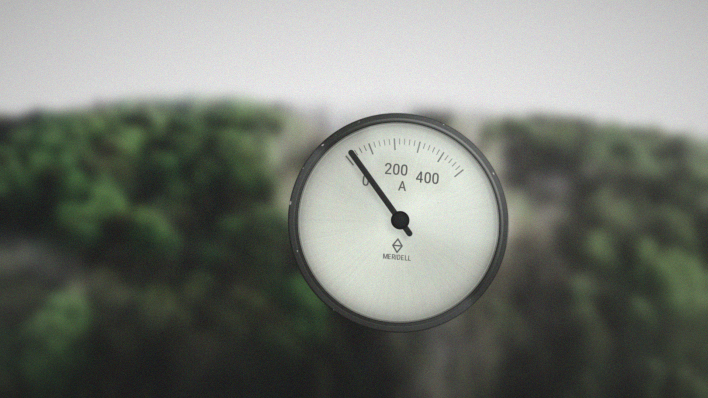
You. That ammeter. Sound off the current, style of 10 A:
20 A
